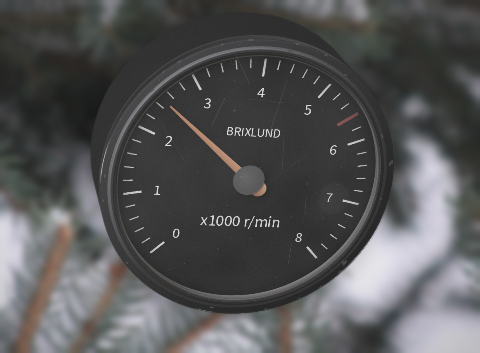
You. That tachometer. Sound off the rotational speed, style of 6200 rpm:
2500 rpm
